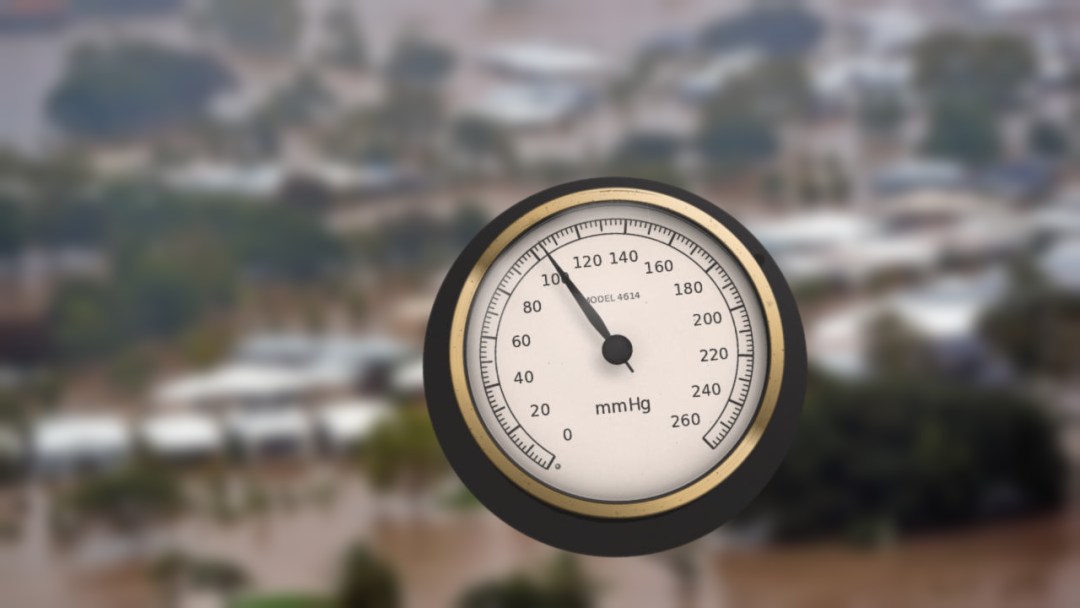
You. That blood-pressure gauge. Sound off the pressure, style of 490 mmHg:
104 mmHg
